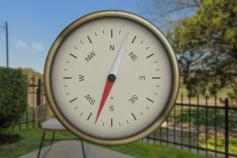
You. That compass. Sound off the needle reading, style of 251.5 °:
200 °
